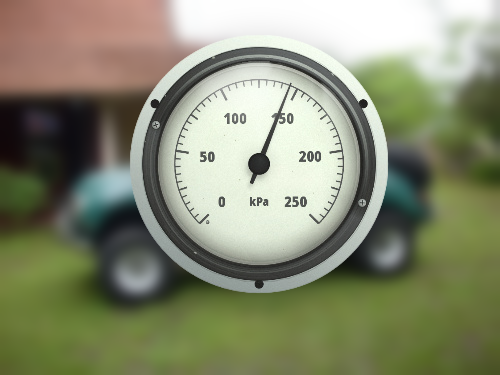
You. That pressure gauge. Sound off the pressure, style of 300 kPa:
145 kPa
